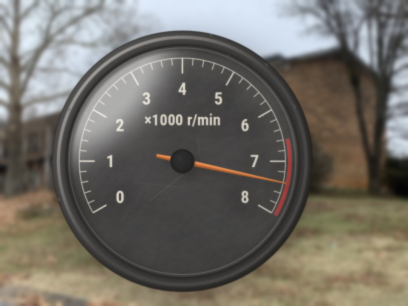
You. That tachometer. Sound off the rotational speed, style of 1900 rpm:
7400 rpm
